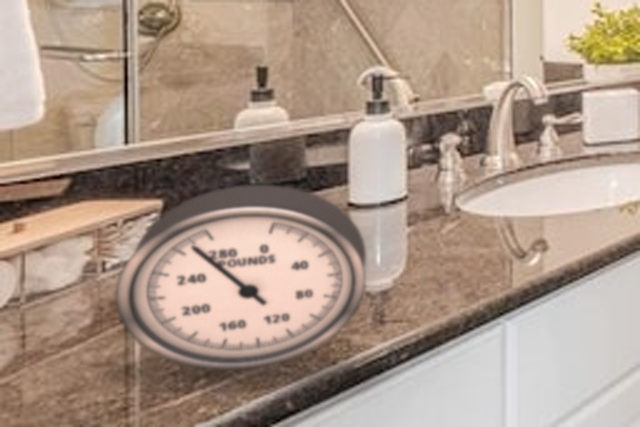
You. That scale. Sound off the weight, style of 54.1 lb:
270 lb
